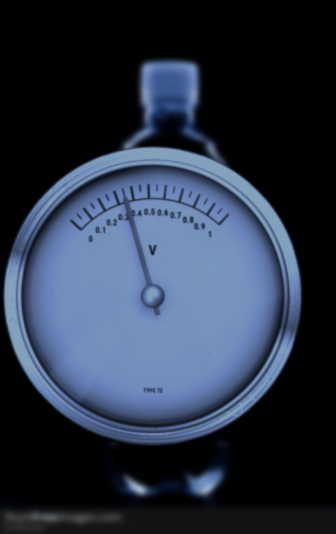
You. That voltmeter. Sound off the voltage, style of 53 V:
0.35 V
